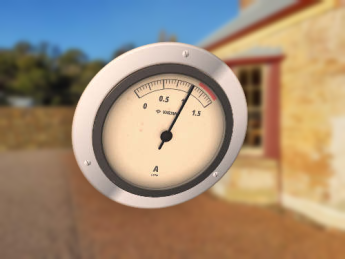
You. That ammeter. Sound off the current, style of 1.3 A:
1 A
